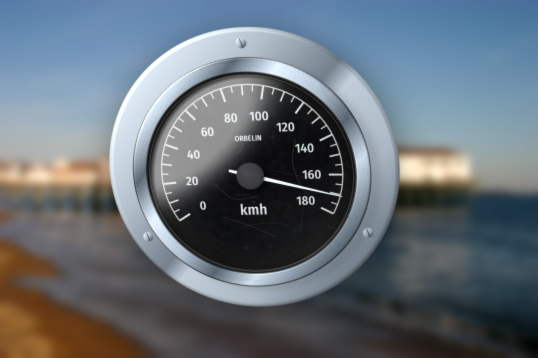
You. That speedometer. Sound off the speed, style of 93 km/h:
170 km/h
